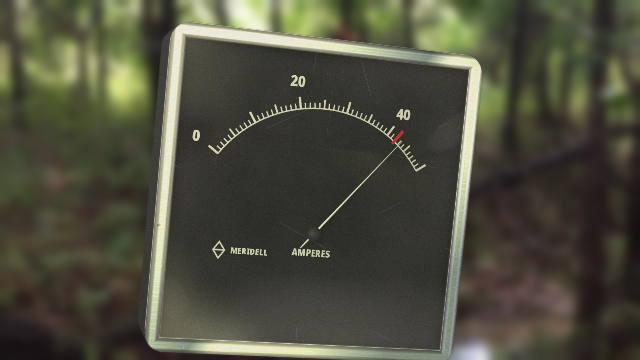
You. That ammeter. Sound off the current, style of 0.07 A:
43 A
